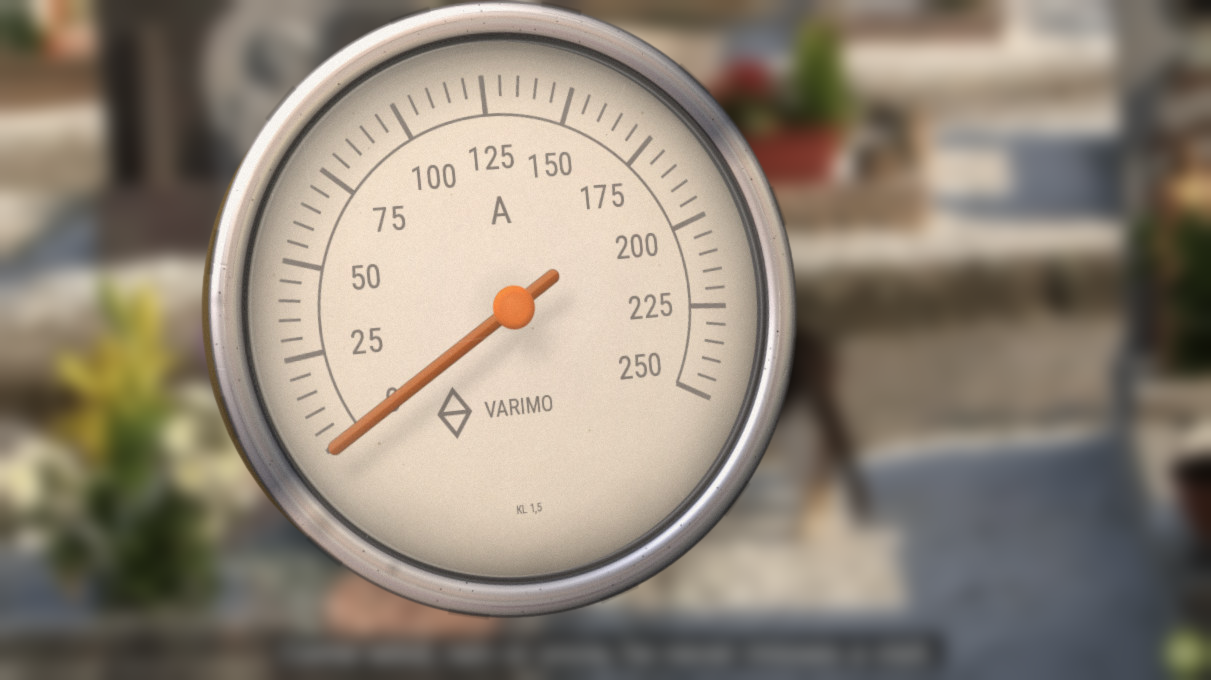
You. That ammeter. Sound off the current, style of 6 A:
0 A
